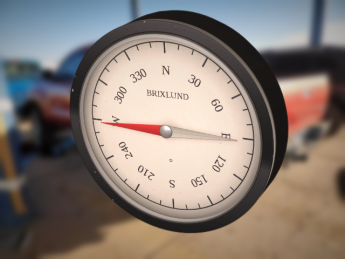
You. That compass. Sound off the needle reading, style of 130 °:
270 °
